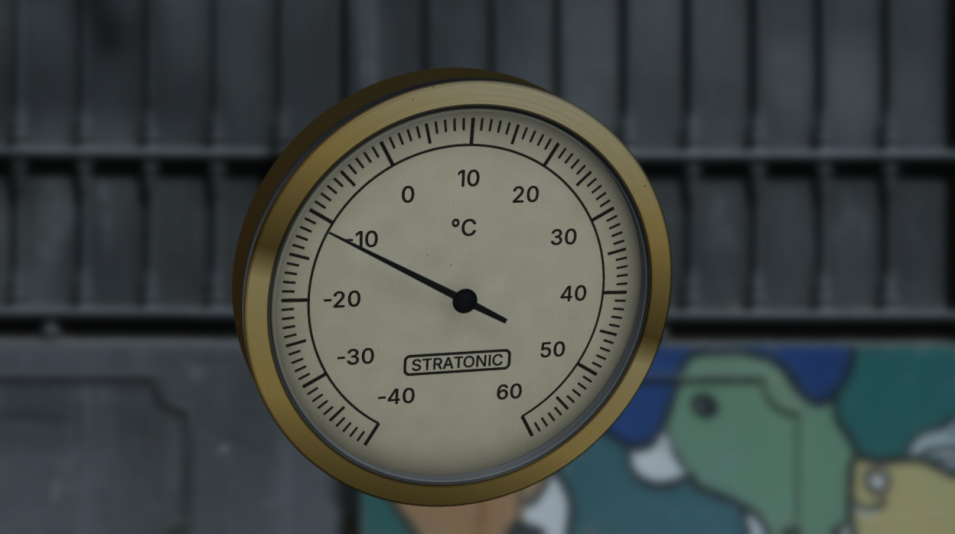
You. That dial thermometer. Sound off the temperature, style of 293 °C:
-11 °C
